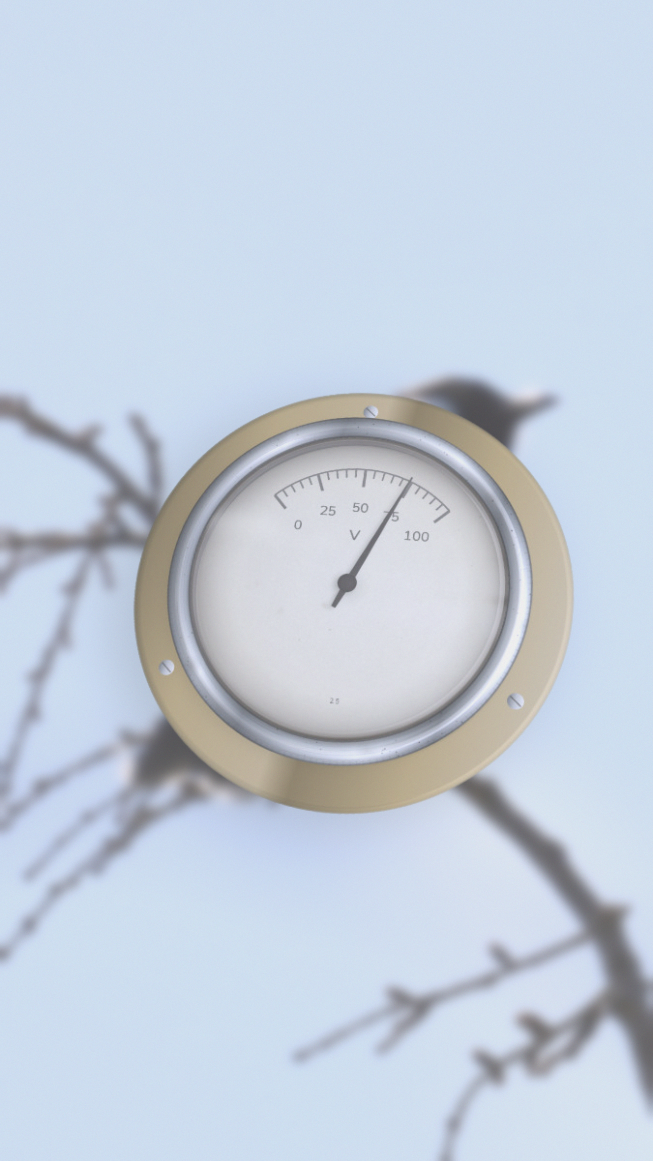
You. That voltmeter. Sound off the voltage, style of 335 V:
75 V
